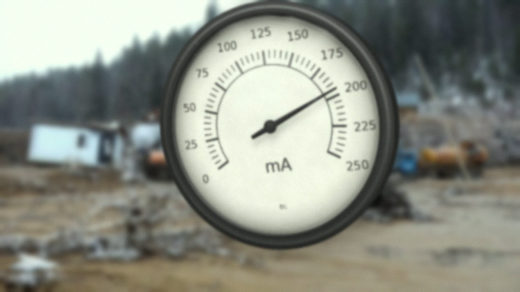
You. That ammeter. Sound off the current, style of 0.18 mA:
195 mA
